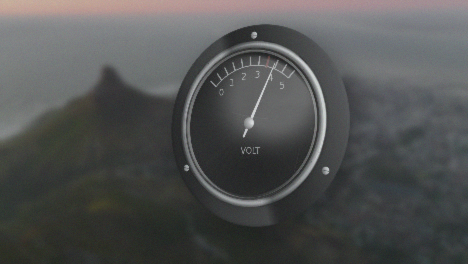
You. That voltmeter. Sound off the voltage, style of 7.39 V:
4 V
